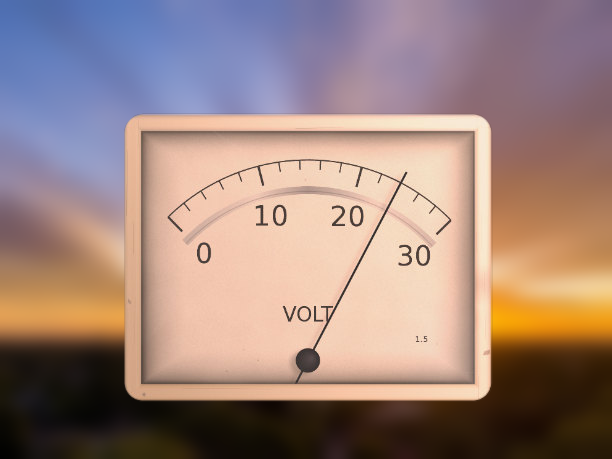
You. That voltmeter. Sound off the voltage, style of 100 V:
24 V
